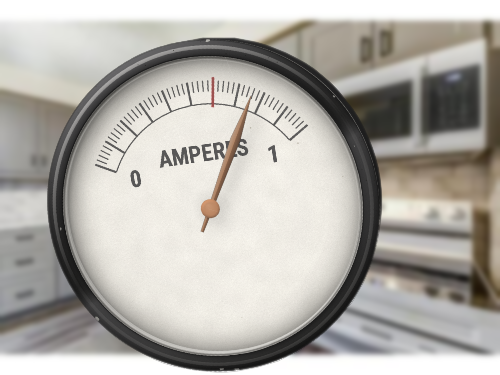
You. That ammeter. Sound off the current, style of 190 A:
0.76 A
